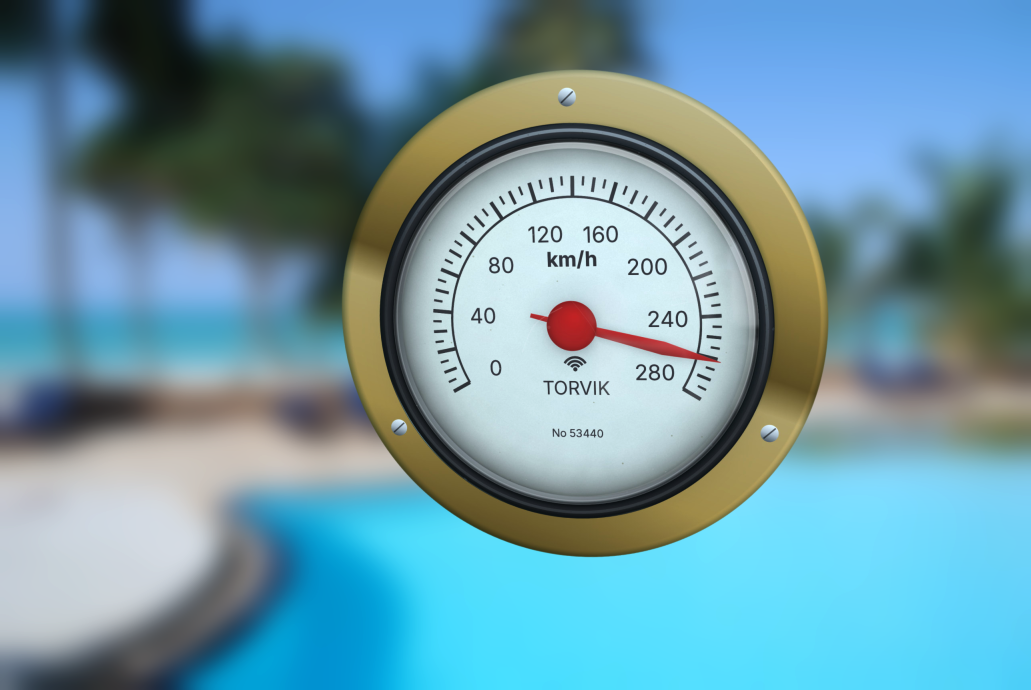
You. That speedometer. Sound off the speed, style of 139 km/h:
260 km/h
